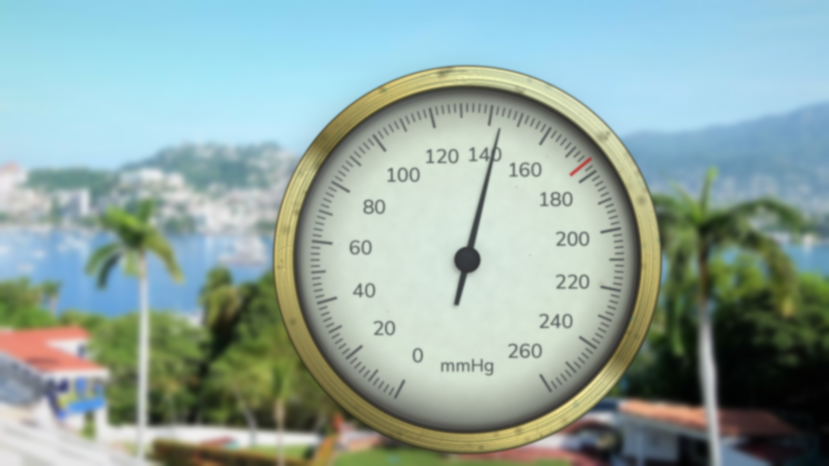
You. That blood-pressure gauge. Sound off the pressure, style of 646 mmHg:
144 mmHg
